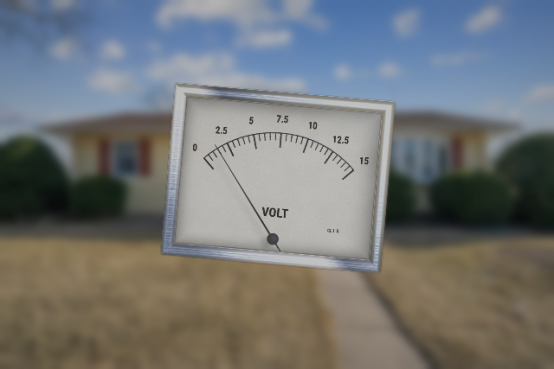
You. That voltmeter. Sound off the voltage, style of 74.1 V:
1.5 V
